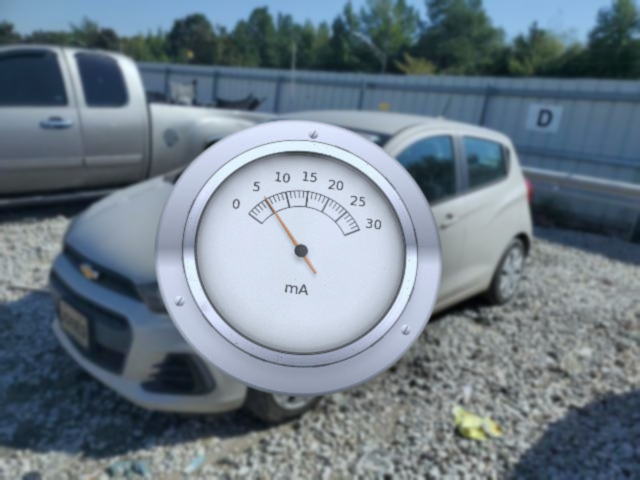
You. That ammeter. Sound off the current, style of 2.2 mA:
5 mA
